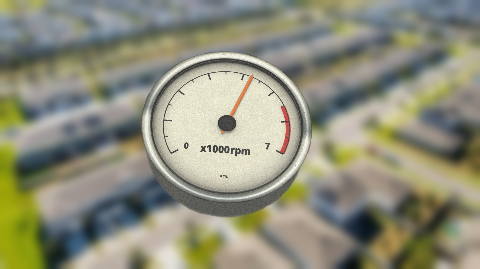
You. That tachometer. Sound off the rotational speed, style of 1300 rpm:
4250 rpm
